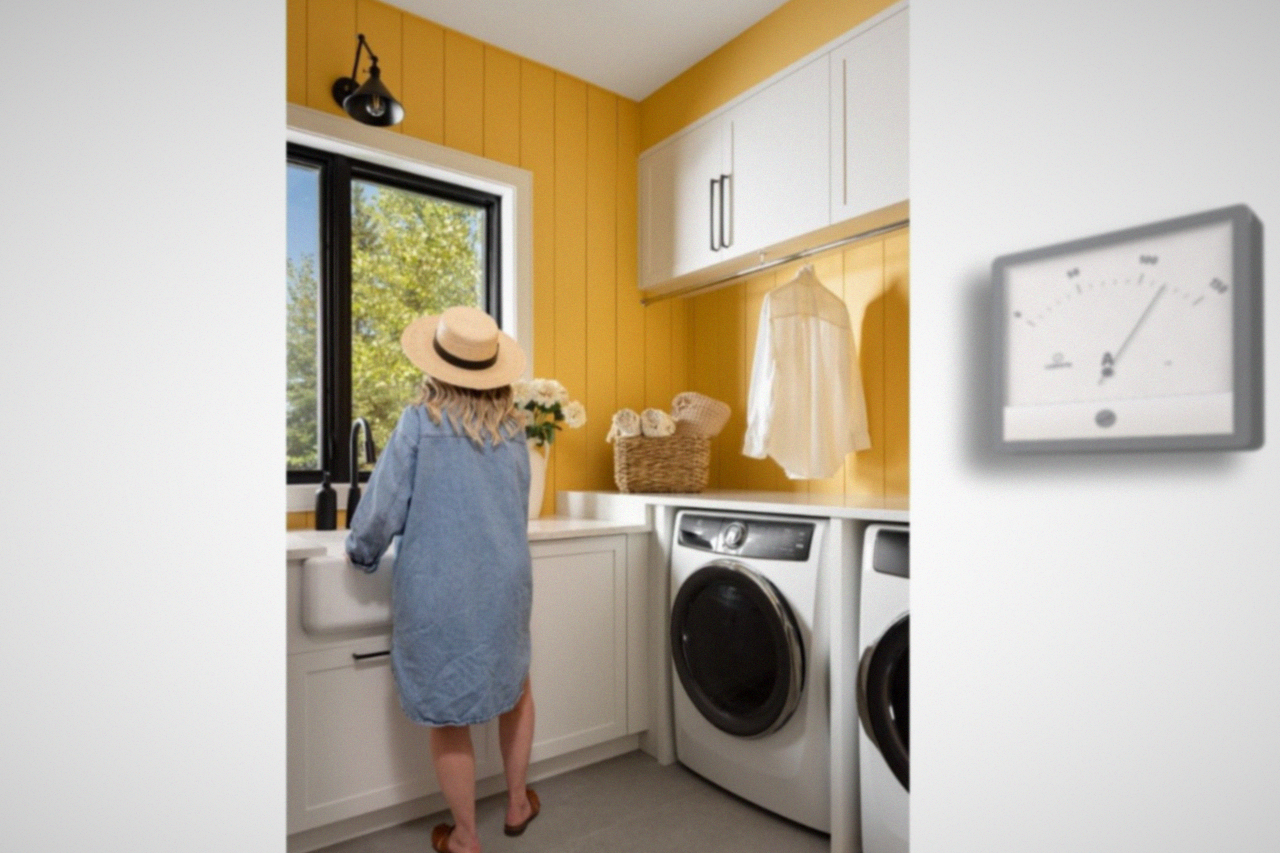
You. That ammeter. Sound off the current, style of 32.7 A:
120 A
